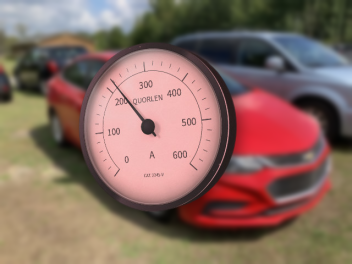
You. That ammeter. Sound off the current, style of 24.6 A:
220 A
